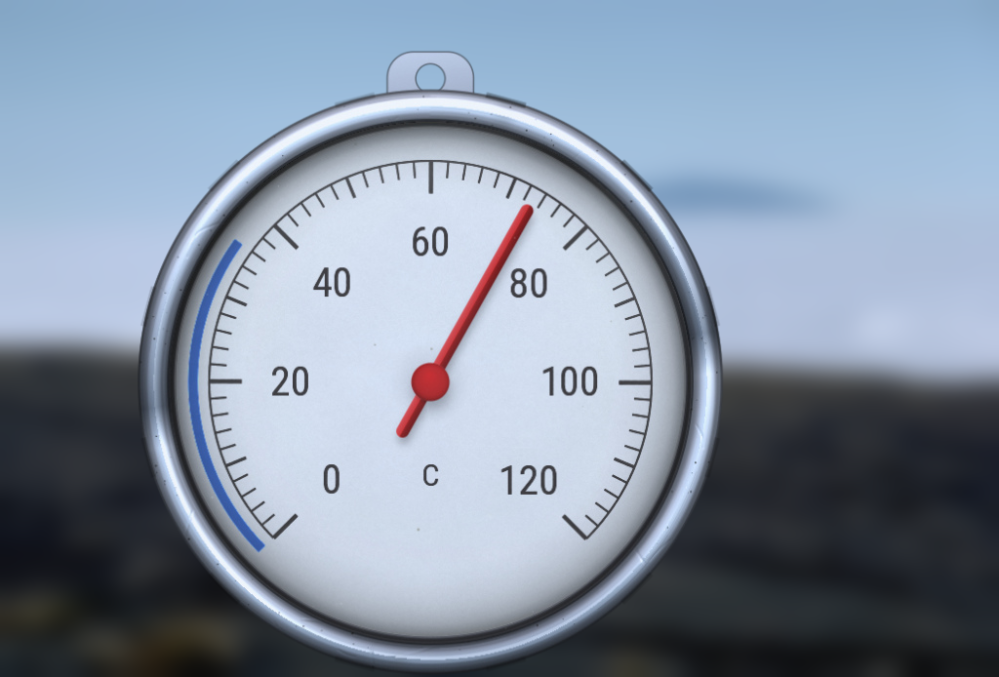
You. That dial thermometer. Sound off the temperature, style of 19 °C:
73 °C
